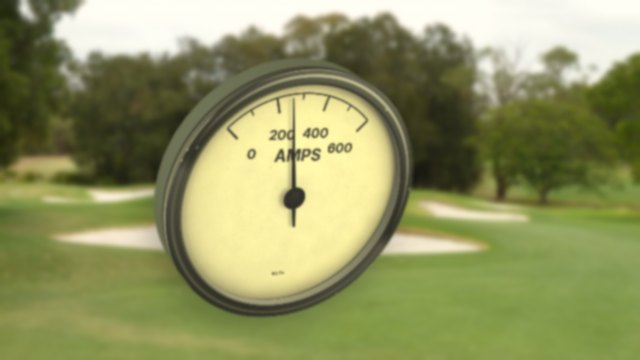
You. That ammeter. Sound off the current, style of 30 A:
250 A
